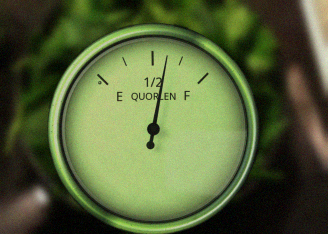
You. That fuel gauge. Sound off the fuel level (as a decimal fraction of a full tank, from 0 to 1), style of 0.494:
0.625
